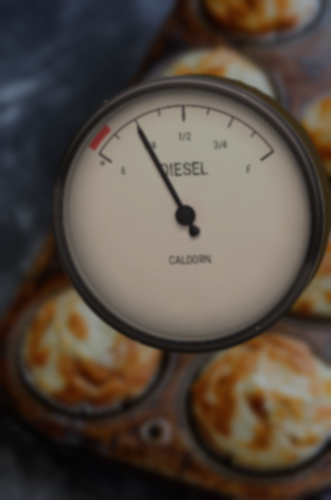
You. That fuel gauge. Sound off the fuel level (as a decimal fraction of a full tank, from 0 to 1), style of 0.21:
0.25
